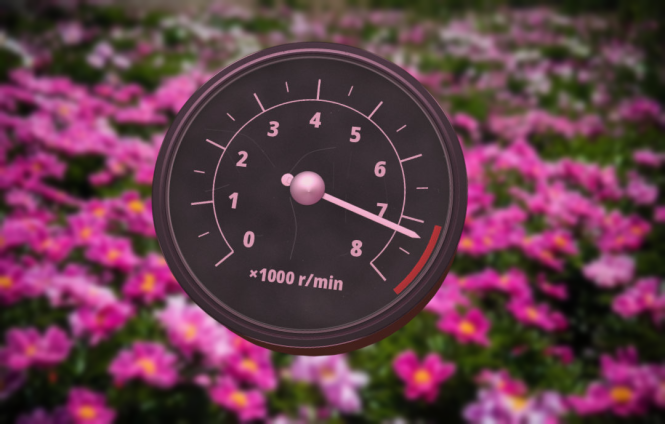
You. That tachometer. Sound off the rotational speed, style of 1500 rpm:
7250 rpm
